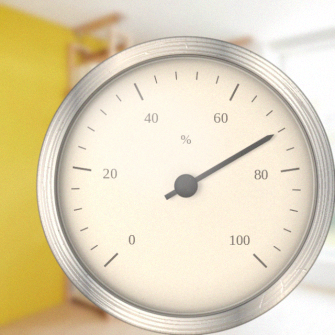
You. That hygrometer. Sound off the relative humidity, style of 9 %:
72 %
